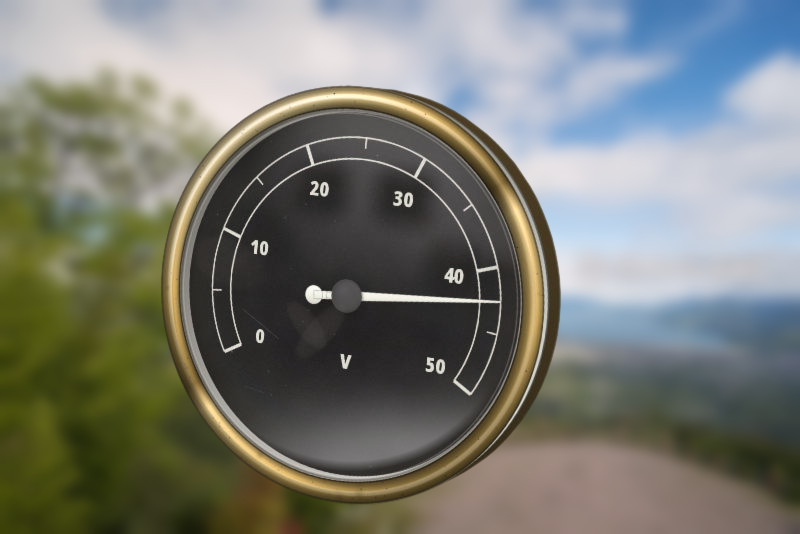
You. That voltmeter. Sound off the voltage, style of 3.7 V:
42.5 V
